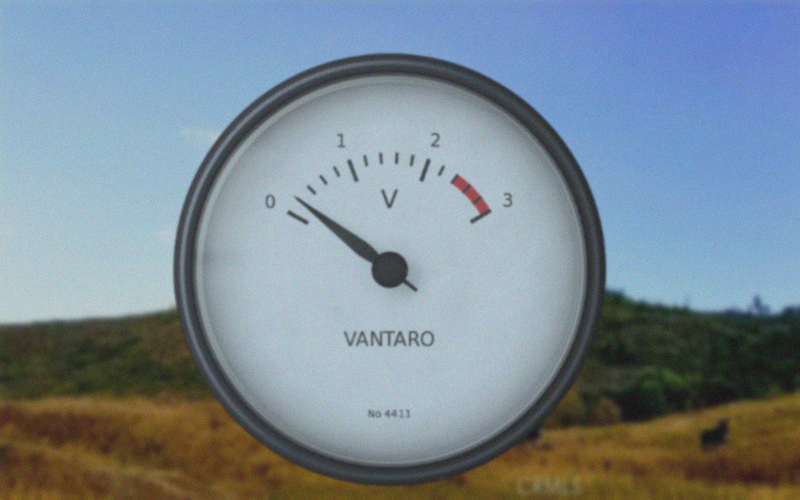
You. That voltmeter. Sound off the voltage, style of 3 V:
0.2 V
